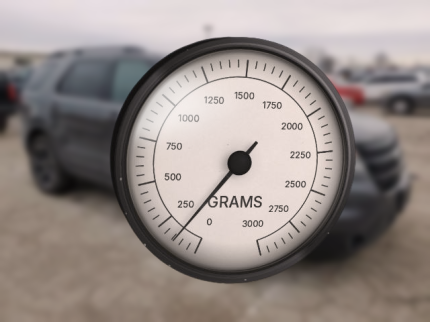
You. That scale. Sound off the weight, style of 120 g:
150 g
